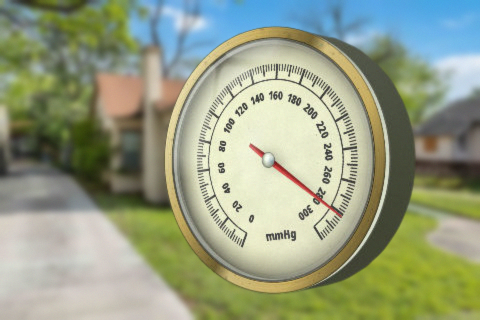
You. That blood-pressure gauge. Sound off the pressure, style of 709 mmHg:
280 mmHg
